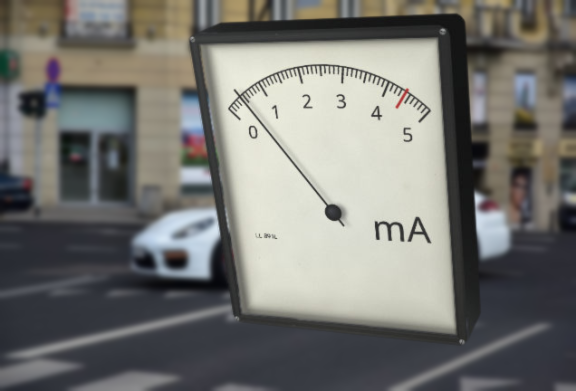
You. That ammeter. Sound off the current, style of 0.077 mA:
0.5 mA
